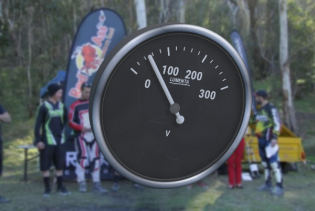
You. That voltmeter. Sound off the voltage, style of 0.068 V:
50 V
